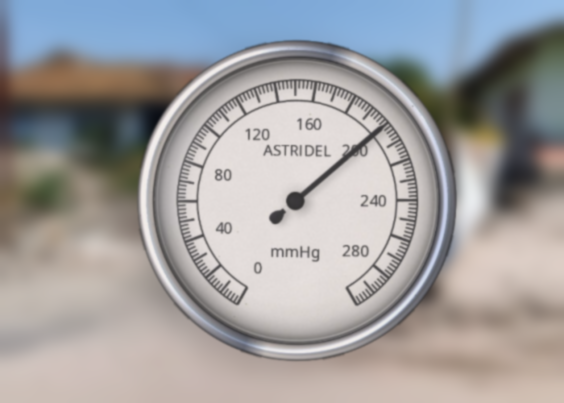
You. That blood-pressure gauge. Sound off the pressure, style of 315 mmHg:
200 mmHg
